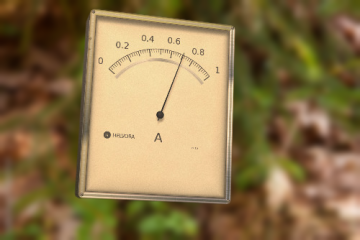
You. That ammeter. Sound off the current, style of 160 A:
0.7 A
